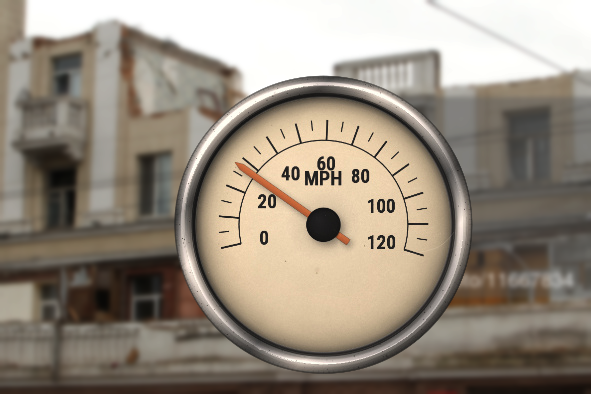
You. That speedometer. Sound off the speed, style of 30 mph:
27.5 mph
